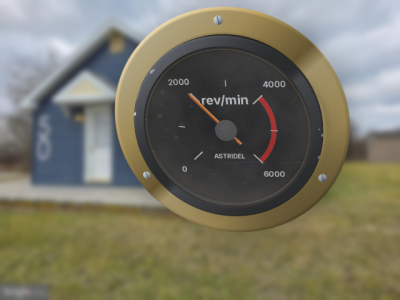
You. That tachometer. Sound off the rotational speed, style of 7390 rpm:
2000 rpm
